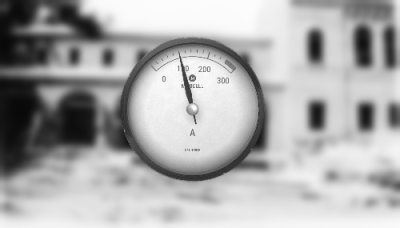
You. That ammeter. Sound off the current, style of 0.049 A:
100 A
